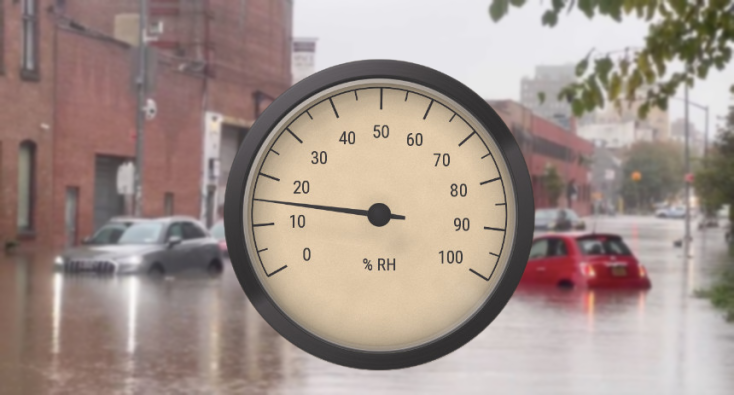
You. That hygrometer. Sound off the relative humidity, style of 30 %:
15 %
